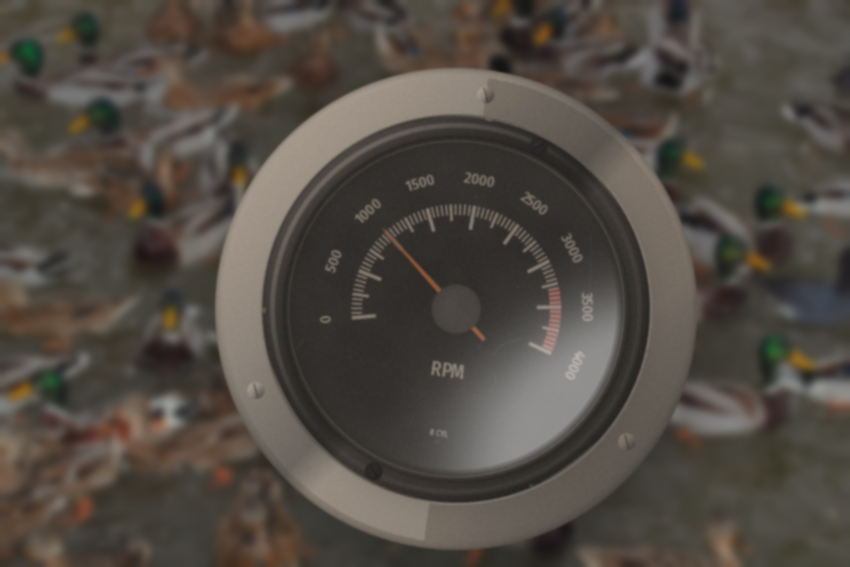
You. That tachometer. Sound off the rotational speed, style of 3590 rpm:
1000 rpm
